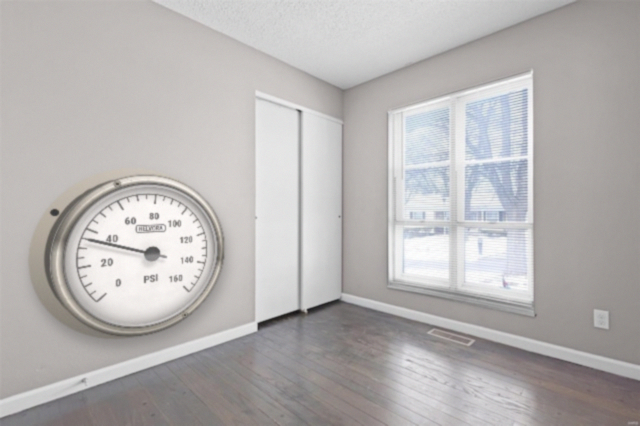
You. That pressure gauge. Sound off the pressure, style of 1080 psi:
35 psi
